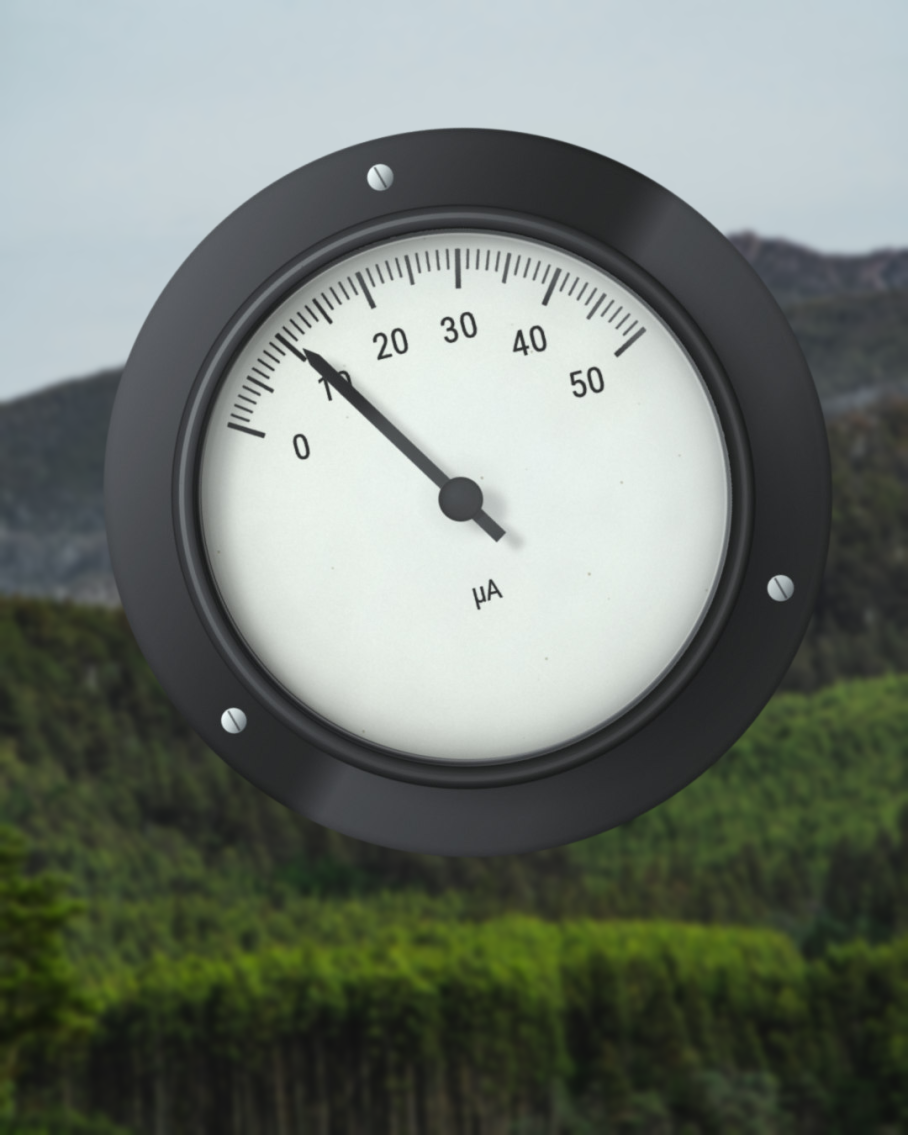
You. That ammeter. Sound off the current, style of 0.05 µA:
11 µA
